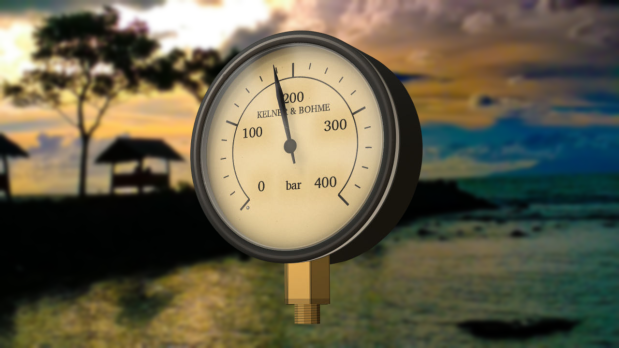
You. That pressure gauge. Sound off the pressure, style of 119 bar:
180 bar
